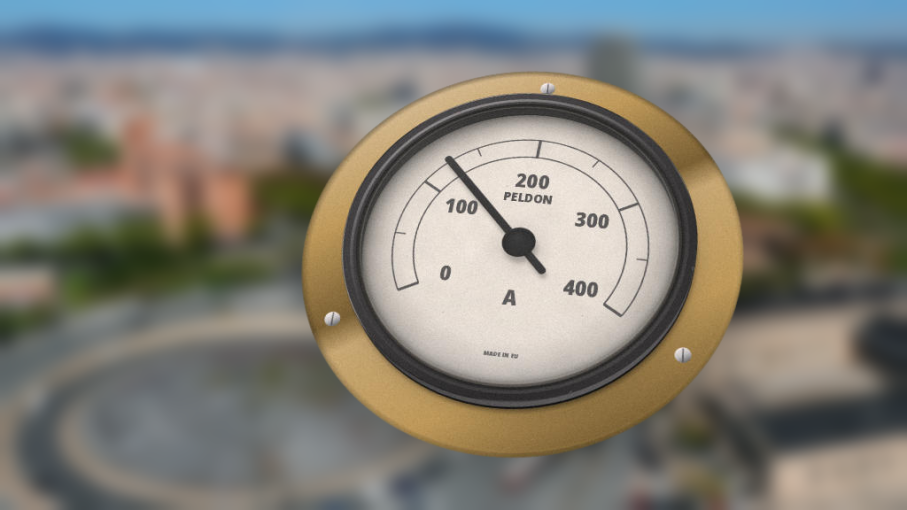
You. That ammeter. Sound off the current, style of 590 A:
125 A
